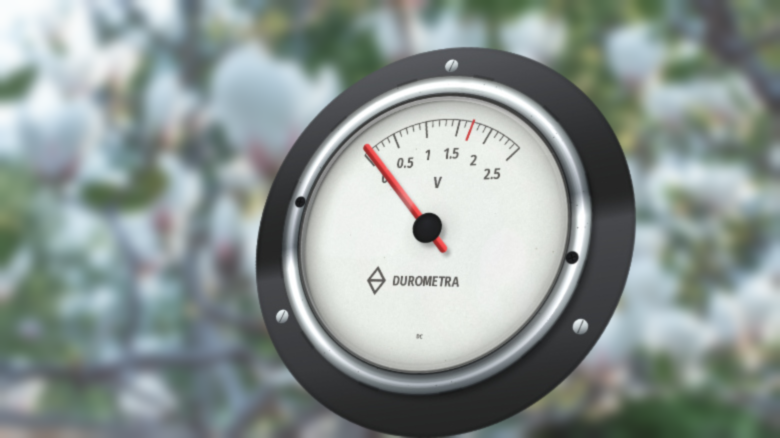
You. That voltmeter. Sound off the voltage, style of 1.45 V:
0.1 V
